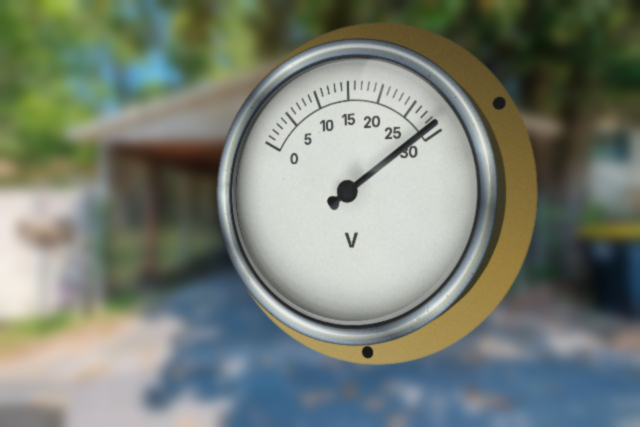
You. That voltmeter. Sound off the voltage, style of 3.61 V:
29 V
